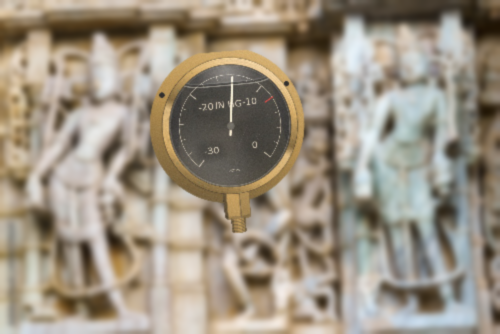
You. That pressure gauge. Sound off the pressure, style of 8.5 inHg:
-14 inHg
